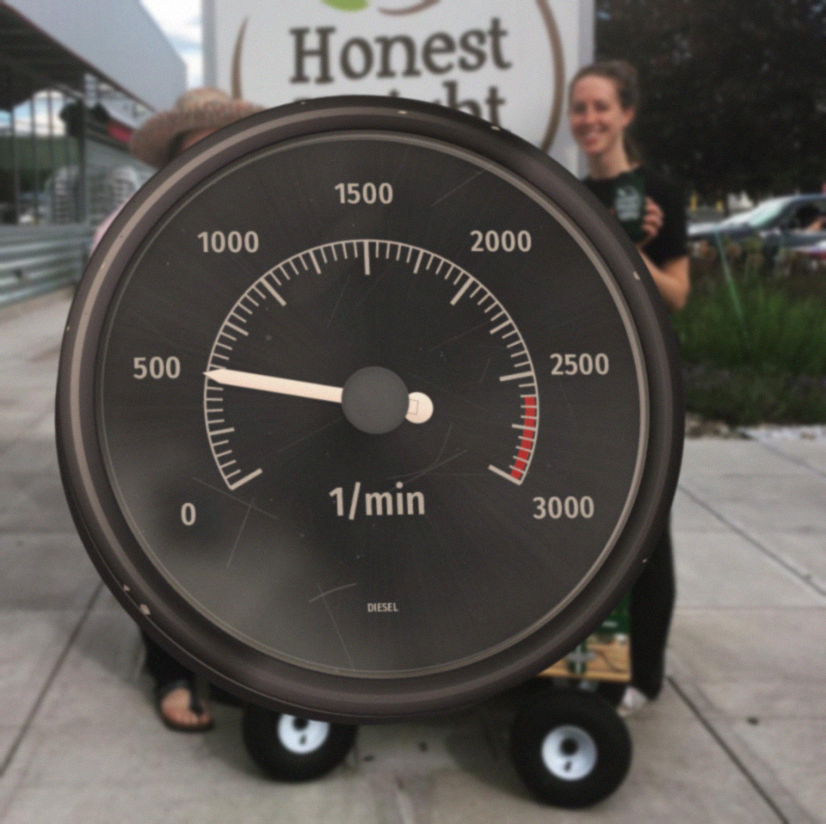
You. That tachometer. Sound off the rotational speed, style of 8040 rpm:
500 rpm
